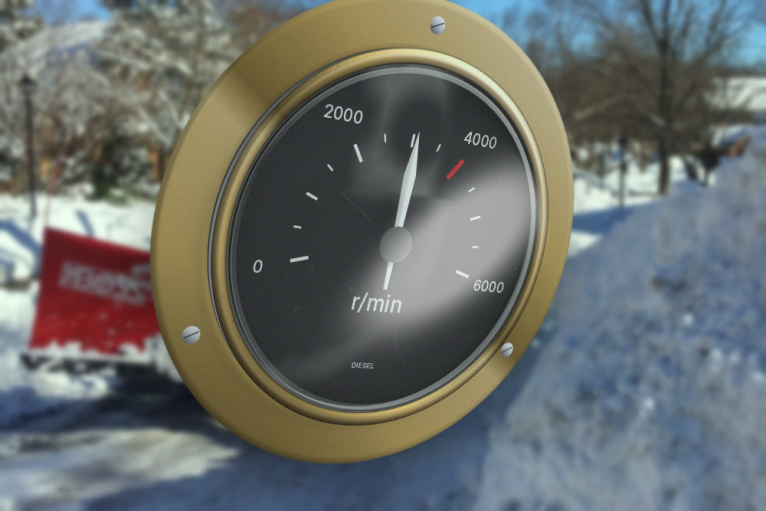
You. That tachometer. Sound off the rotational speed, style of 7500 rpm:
3000 rpm
